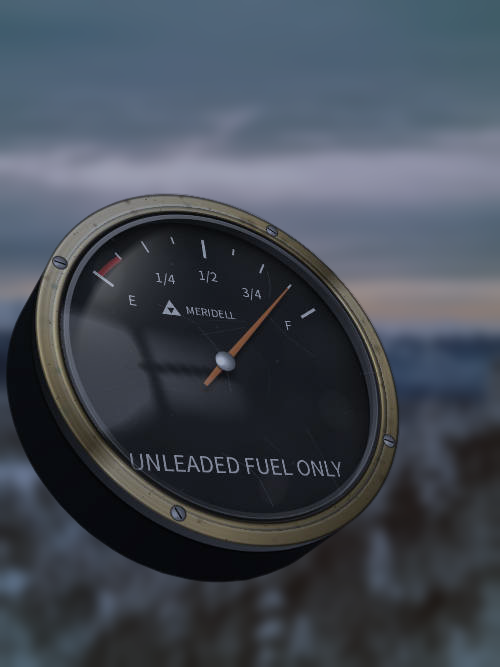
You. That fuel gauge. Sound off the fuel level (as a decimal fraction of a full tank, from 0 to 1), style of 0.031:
0.875
